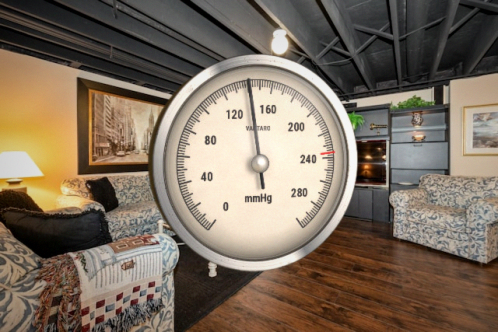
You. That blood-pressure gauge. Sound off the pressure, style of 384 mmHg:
140 mmHg
